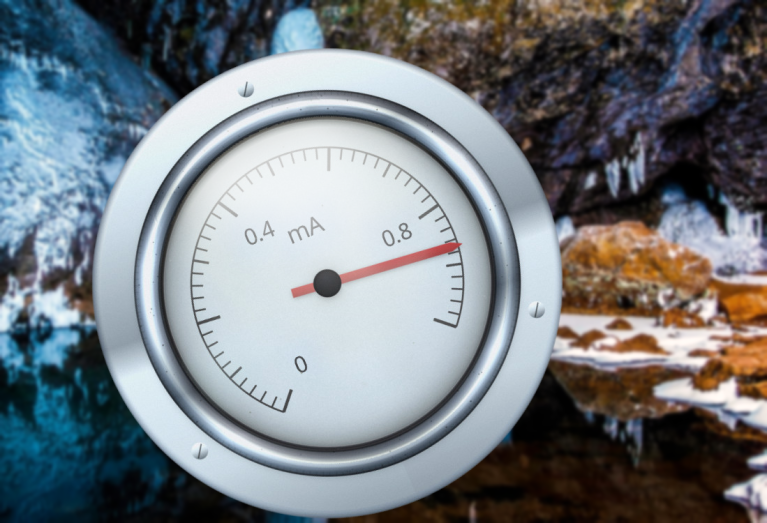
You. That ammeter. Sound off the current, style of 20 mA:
0.87 mA
